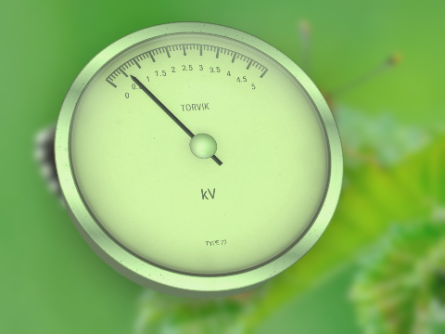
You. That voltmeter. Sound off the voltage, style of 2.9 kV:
0.5 kV
